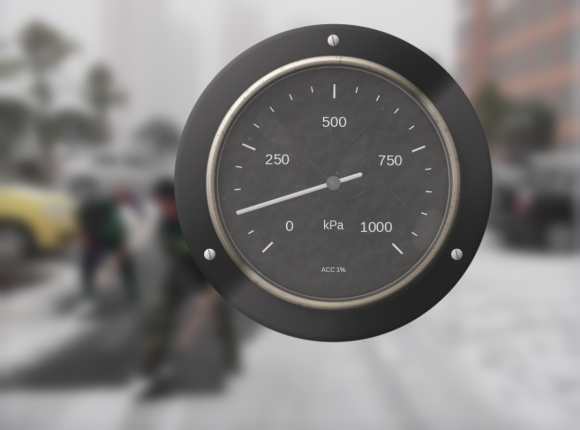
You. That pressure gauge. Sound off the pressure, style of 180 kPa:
100 kPa
